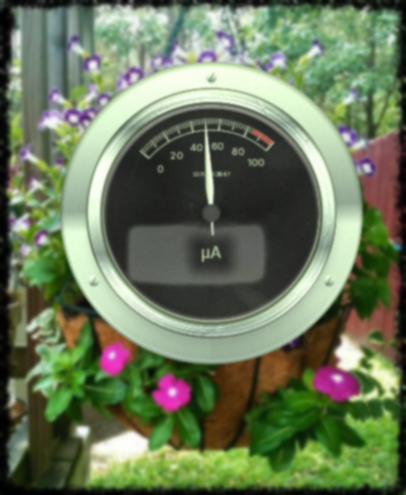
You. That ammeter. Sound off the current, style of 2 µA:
50 µA
